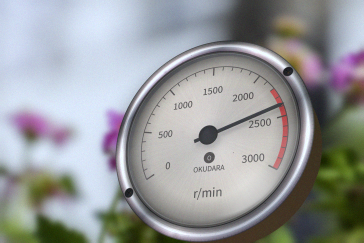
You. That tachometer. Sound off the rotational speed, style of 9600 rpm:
2400 rpm
